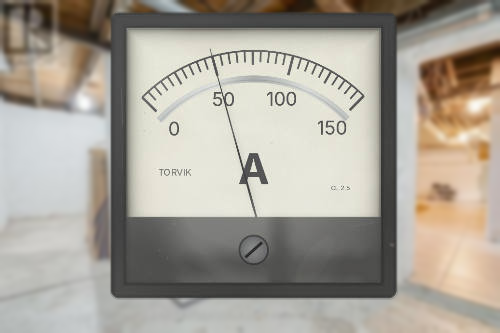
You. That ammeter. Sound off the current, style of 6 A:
50 A
